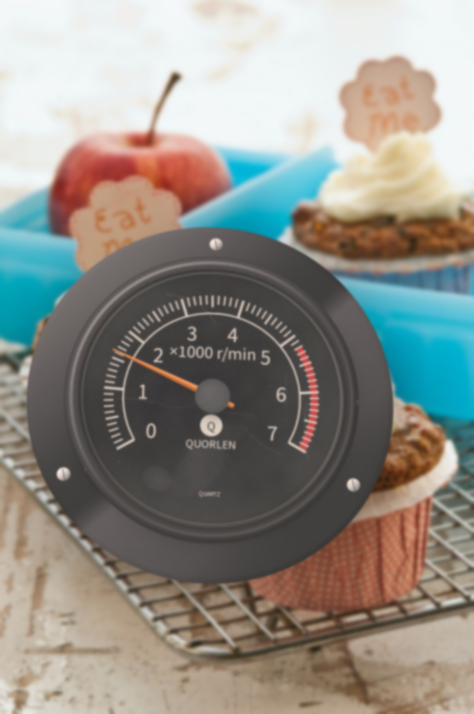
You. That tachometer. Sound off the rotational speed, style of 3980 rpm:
1600 rpm
